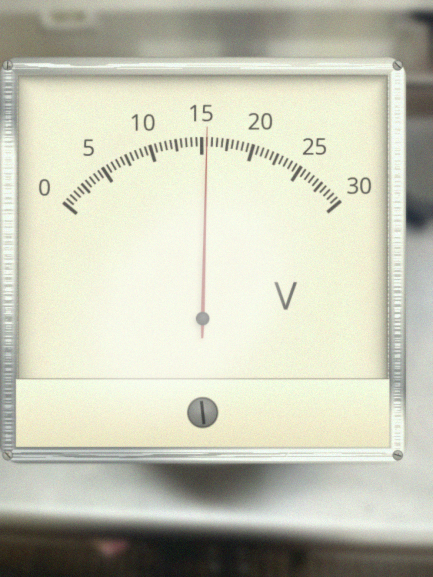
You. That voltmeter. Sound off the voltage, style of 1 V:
15.5 V
